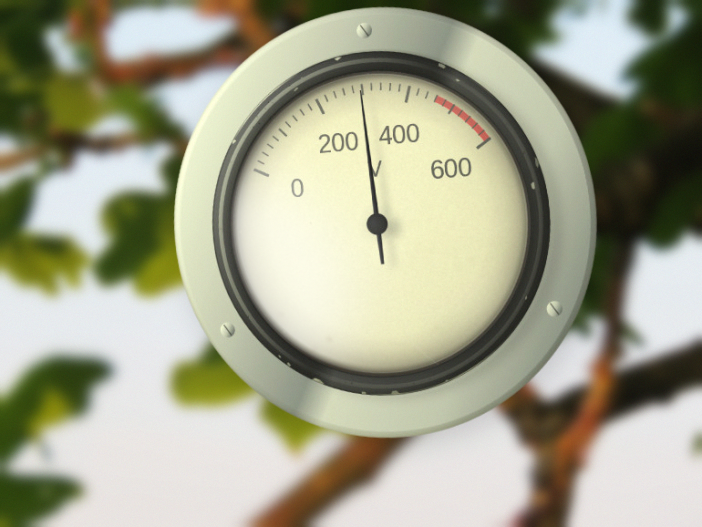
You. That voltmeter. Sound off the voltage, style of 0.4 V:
300 V
